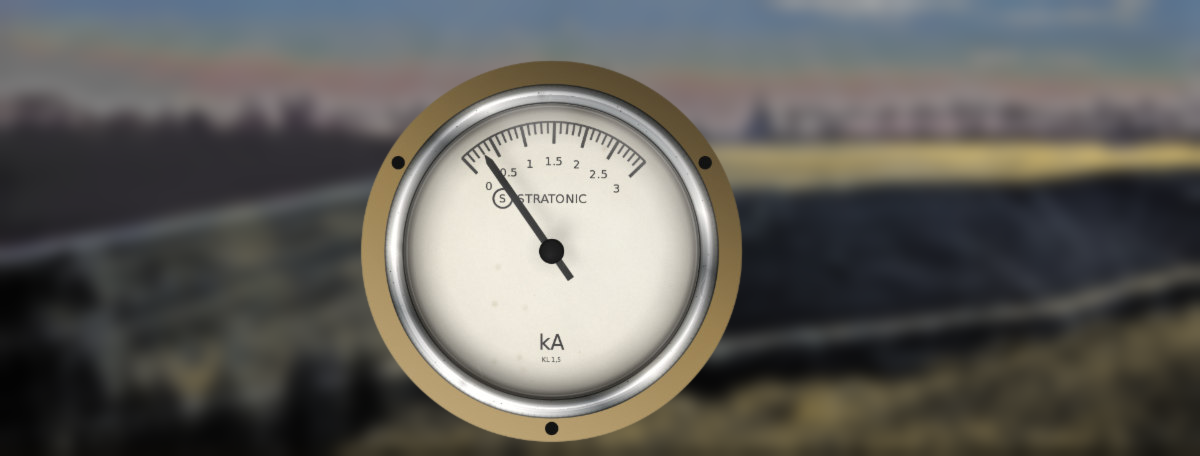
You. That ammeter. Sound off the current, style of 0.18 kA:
0.3 kA
